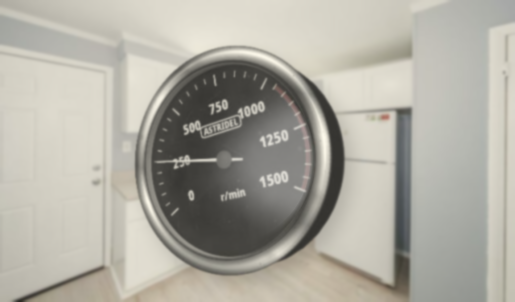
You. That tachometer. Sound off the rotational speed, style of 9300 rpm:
250 rpm
